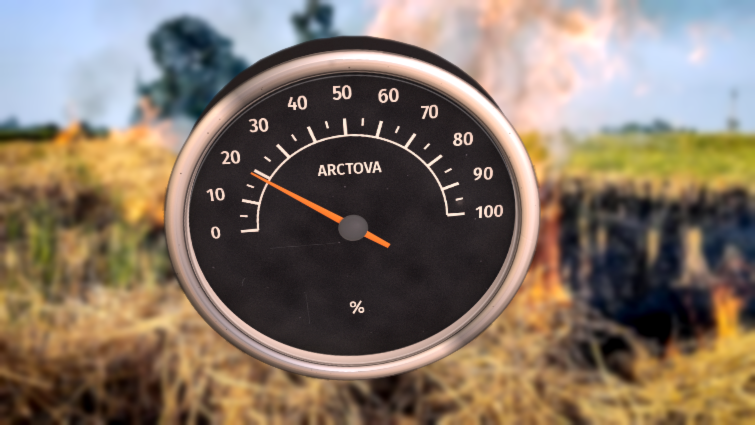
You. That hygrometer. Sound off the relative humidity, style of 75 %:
20 %
